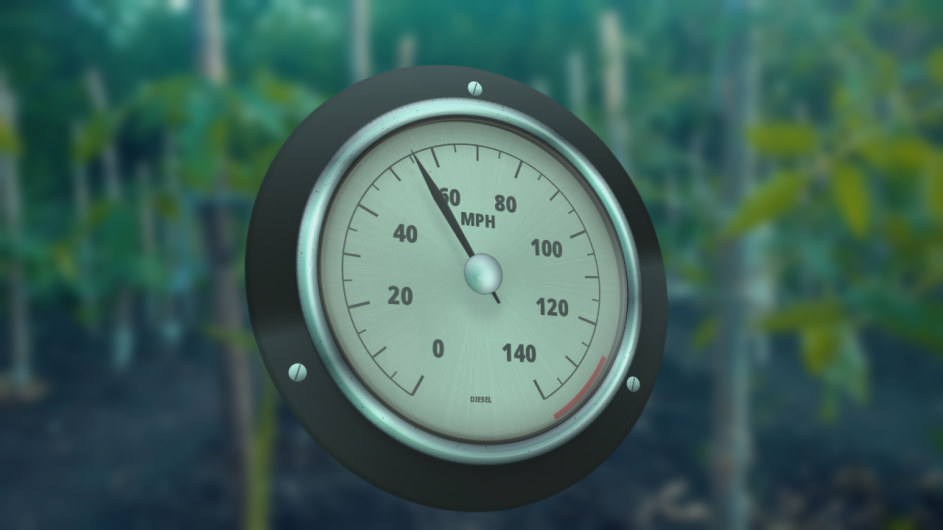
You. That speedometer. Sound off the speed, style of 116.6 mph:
55 mph
